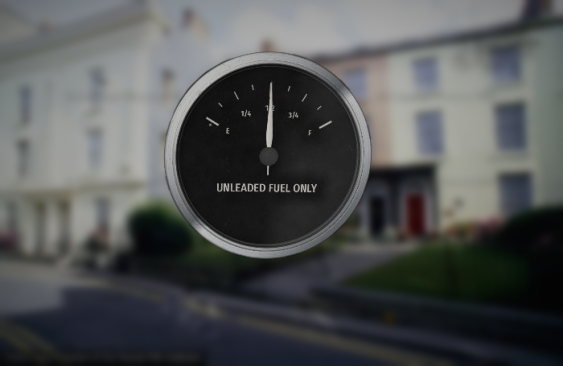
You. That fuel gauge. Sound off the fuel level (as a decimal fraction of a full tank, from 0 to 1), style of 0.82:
0.5
